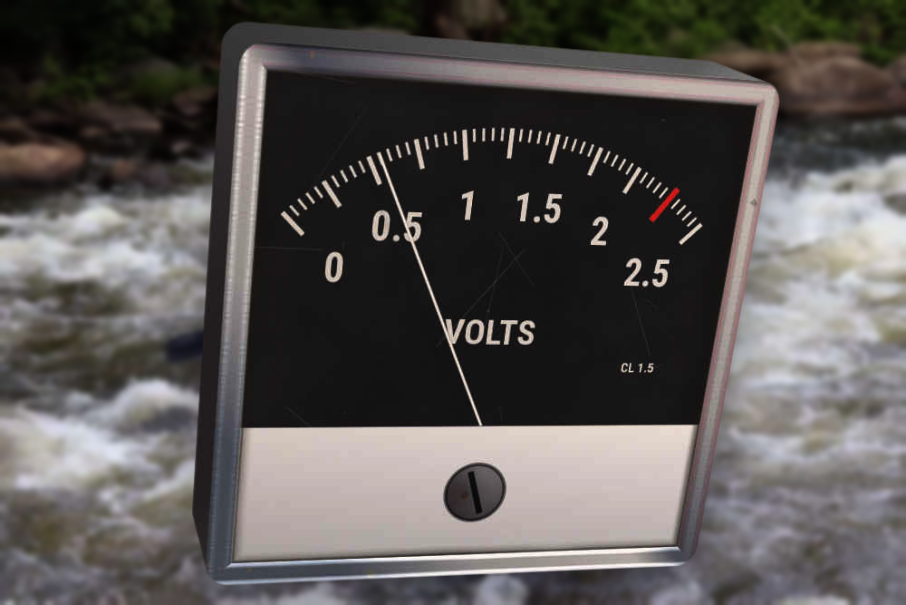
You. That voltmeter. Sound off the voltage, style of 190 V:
0.55 V
